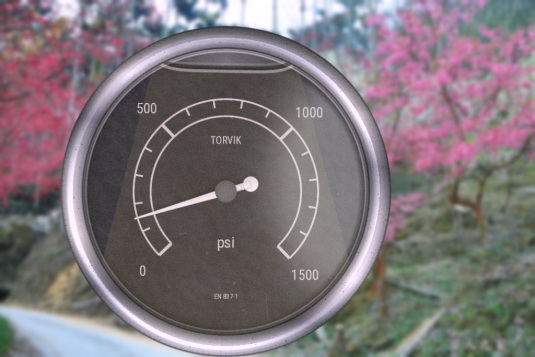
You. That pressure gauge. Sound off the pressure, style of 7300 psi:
150 psi
